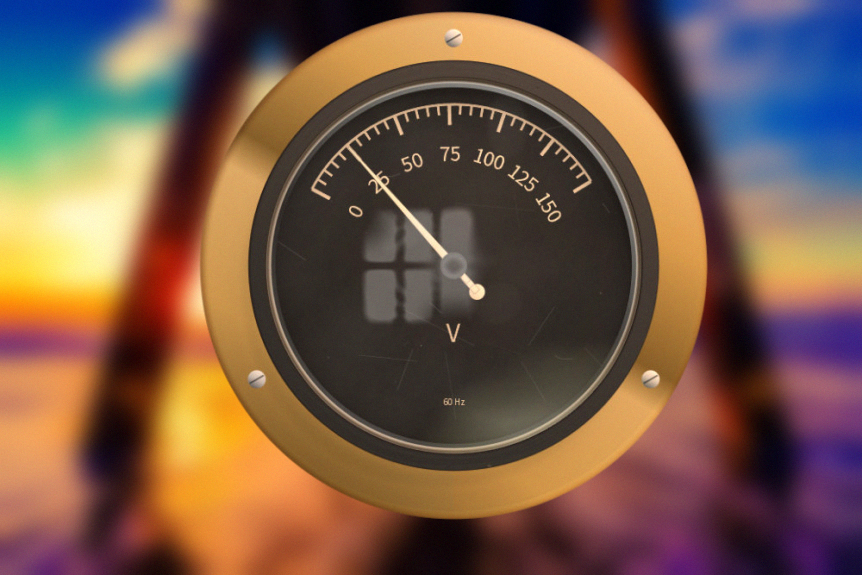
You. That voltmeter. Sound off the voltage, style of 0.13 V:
25 V
